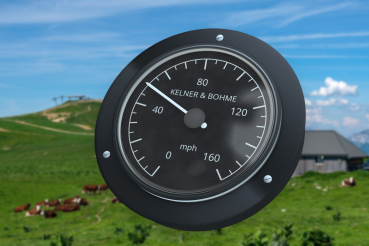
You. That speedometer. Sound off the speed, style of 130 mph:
50 mph
